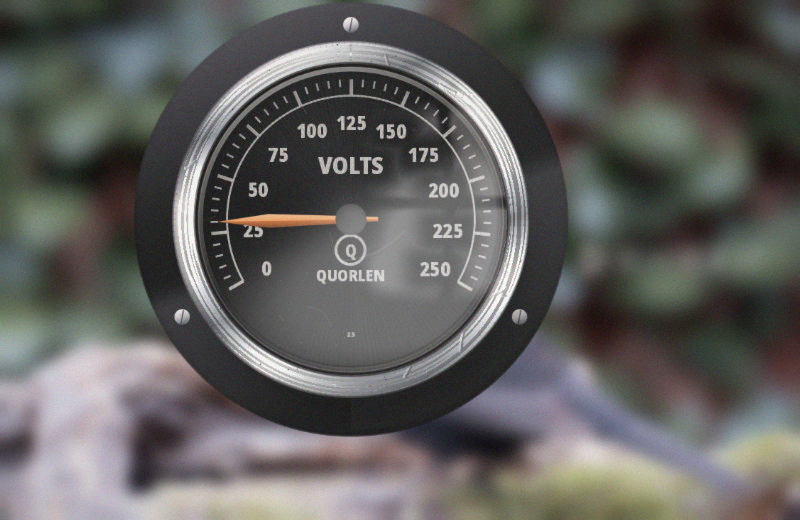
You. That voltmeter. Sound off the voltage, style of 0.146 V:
30 V
